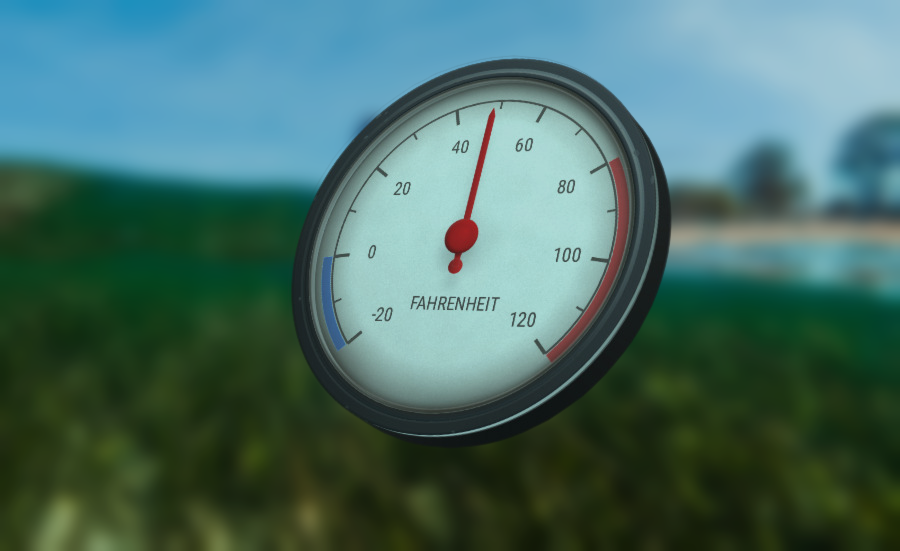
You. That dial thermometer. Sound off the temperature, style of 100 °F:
50 °F
